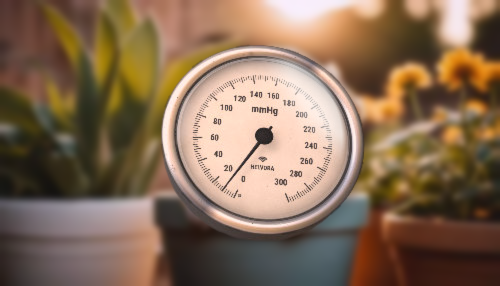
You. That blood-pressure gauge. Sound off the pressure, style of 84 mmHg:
10 mmHg
